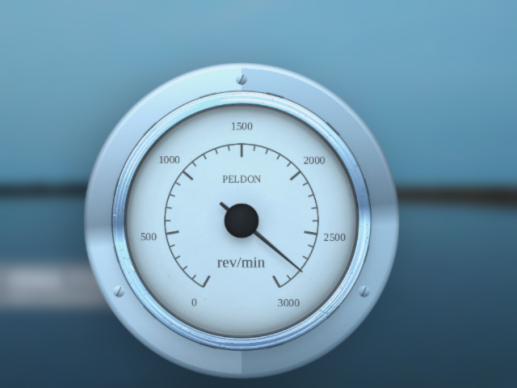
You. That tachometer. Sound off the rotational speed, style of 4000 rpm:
2800 rpm
